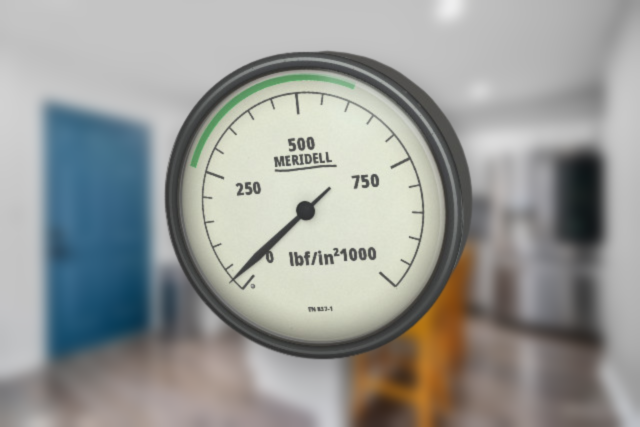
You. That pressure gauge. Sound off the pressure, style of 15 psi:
25 psi
